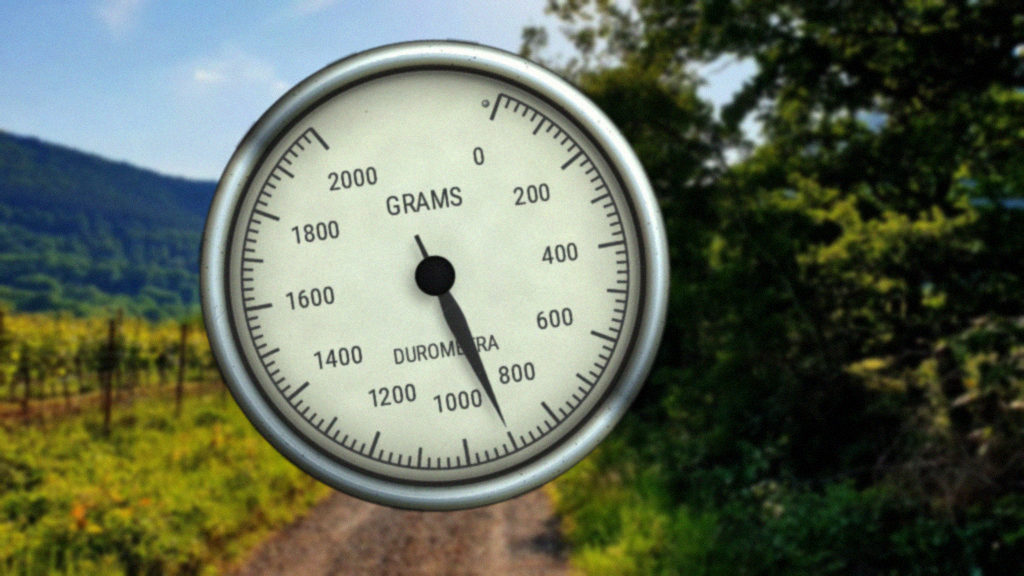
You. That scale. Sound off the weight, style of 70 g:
900 g
